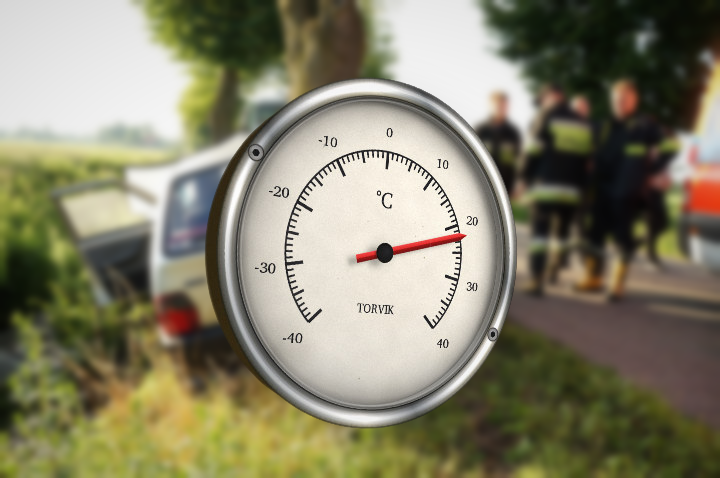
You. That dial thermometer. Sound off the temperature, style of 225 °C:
22 °C
